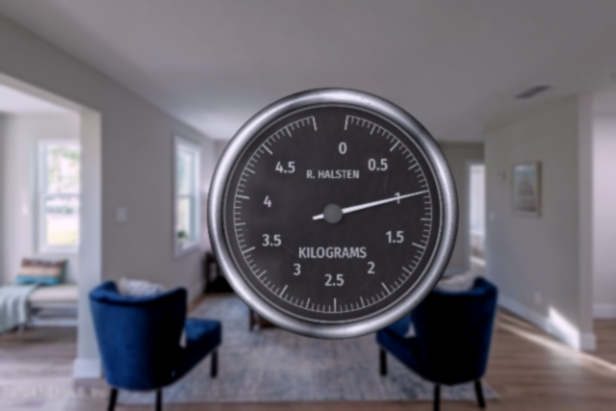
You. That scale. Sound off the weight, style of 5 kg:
1 kg
